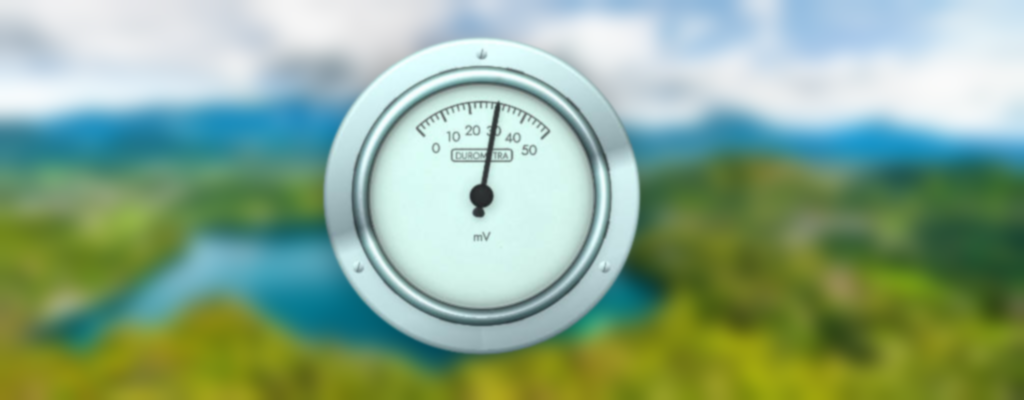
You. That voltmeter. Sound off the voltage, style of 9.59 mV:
30 mV
